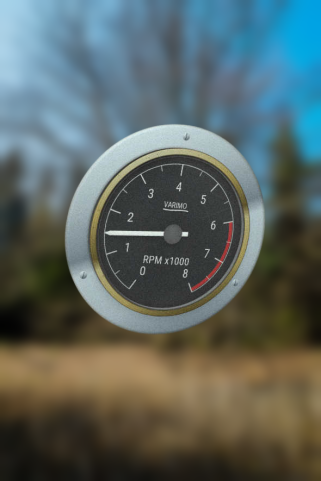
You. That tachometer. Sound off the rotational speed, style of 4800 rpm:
1500 rpm
